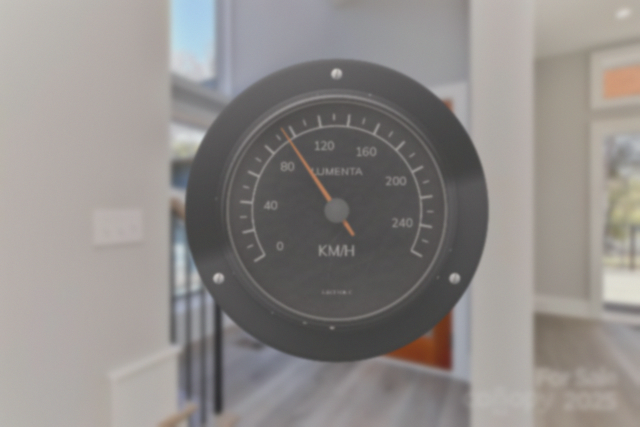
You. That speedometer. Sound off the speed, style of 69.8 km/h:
95 km/h
